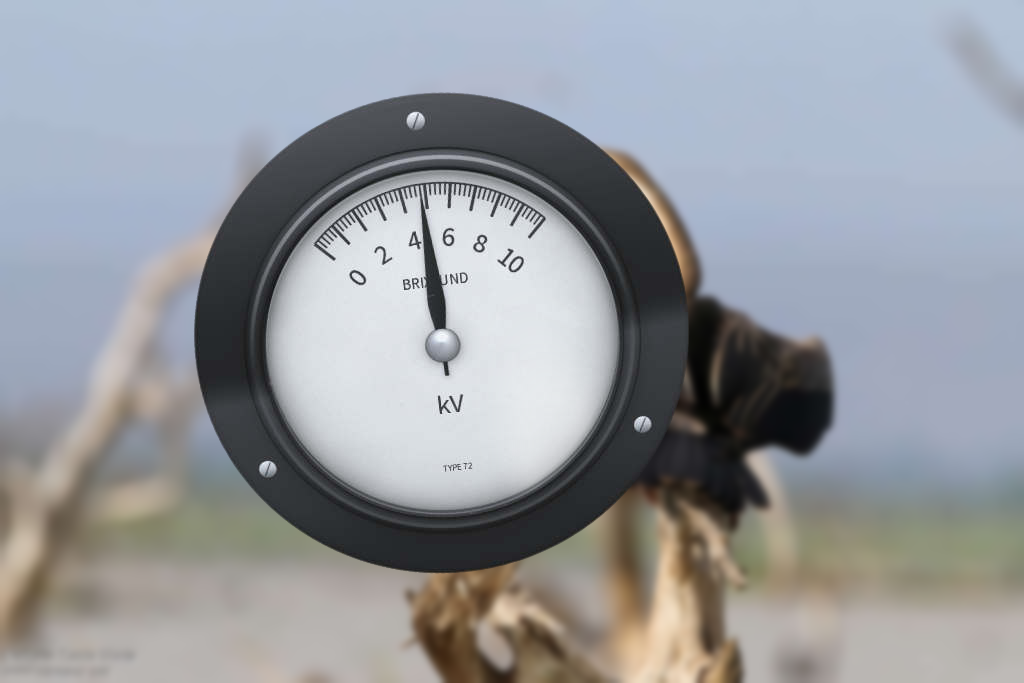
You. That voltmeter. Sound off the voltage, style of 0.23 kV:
4.8 kV
